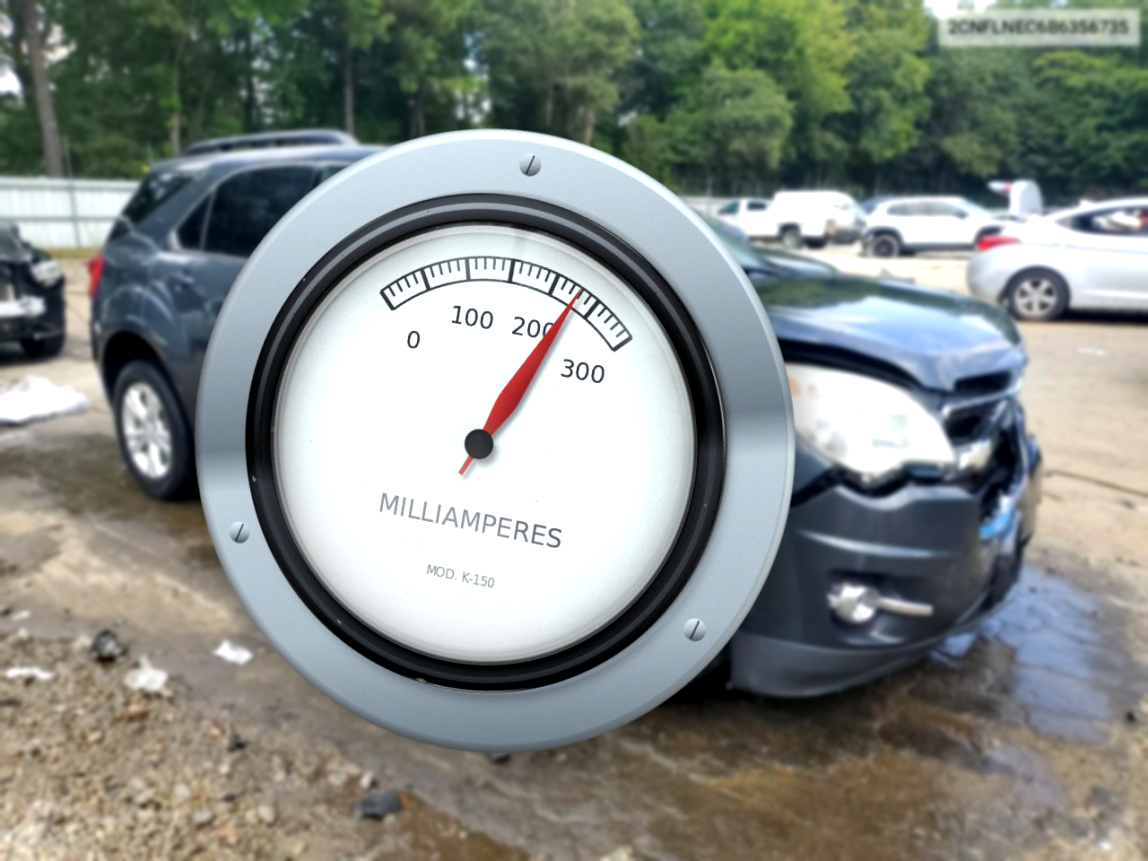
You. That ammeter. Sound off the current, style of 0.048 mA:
230 mA
